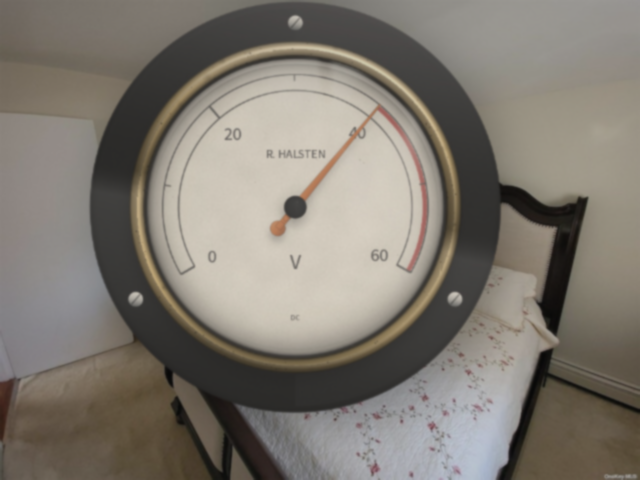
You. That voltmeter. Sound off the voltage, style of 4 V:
40 V
